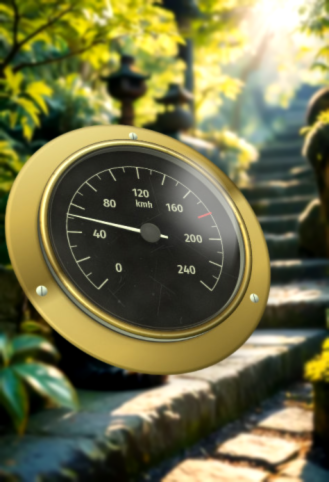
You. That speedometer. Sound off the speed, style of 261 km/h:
50 km/h
